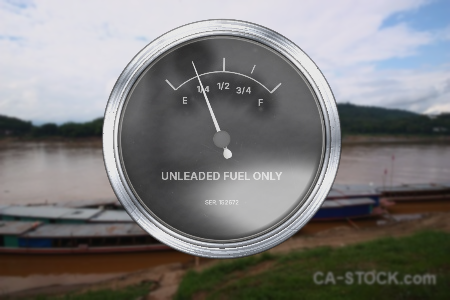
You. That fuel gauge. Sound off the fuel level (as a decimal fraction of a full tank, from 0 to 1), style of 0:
0.25
